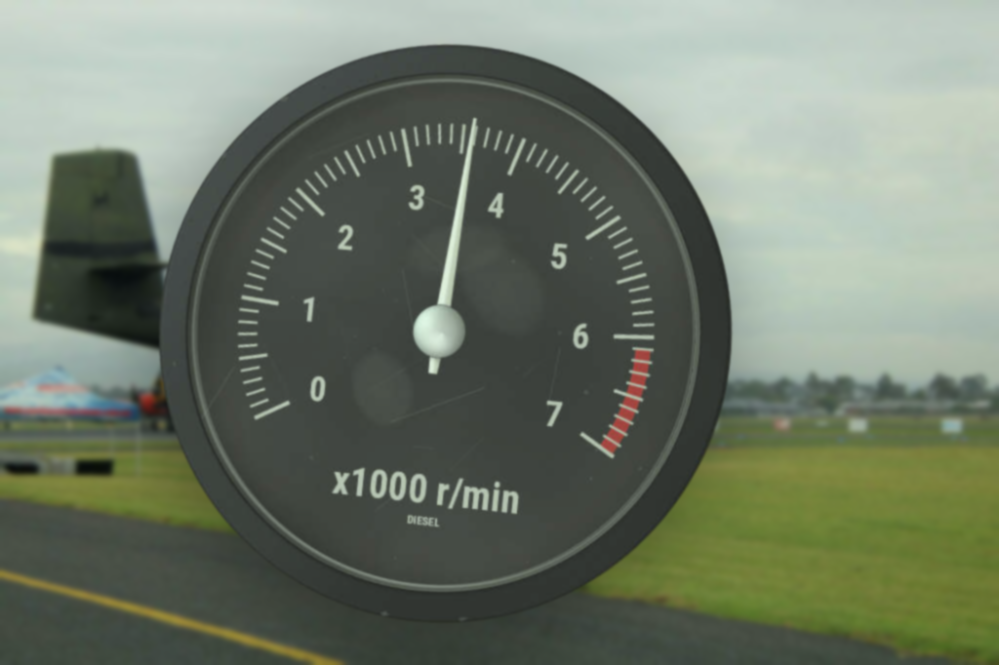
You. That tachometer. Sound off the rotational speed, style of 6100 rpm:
3600 rpm
